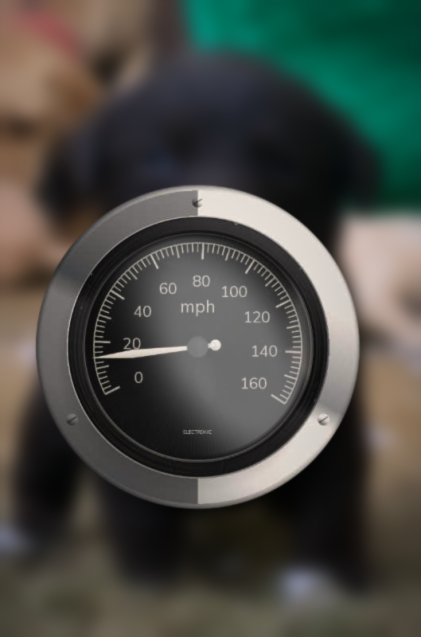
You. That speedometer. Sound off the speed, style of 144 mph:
14 mph
